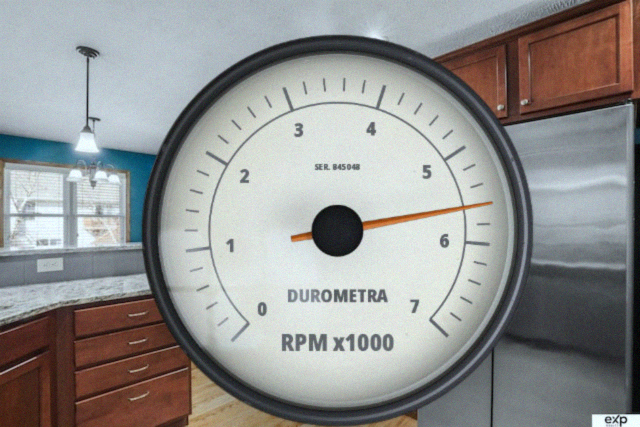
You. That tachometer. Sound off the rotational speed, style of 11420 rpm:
5600 rpm
